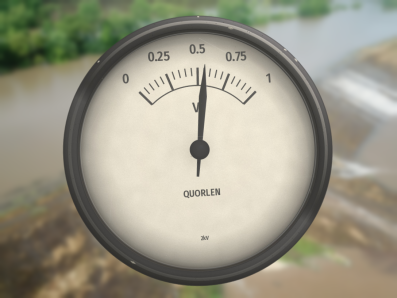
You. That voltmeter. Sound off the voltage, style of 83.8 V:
0.55 V
